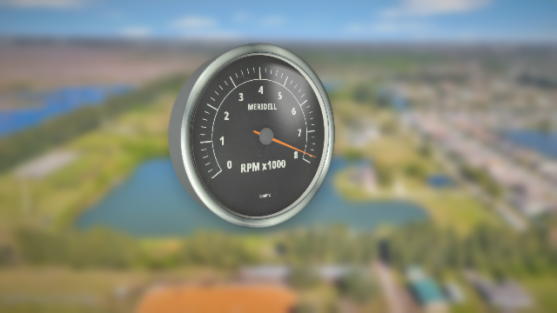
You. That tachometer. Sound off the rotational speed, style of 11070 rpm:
7800 rpm
